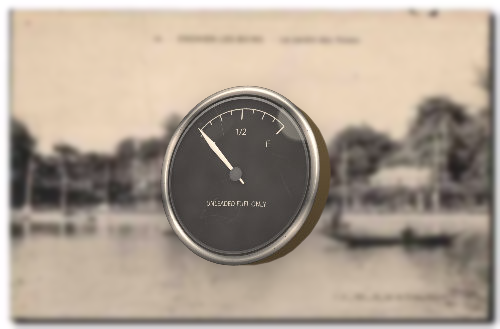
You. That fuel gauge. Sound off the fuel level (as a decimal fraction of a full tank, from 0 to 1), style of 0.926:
0
